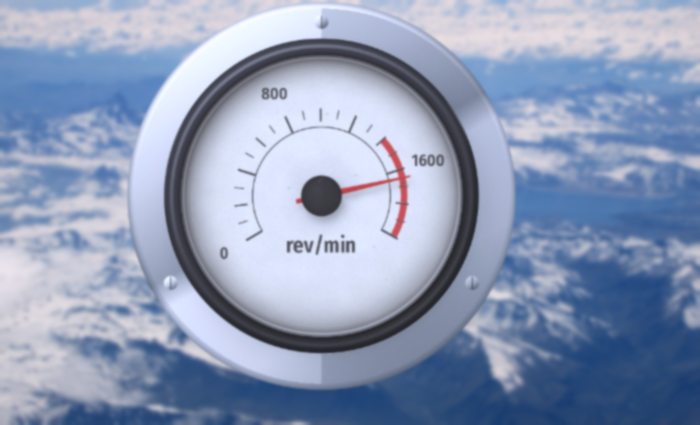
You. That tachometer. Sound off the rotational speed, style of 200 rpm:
1650 rpm
